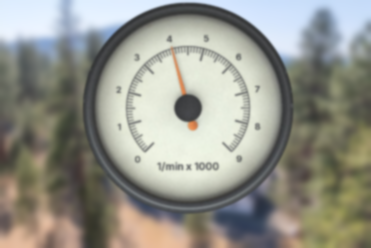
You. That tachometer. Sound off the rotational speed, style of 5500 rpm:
4000 rpm
